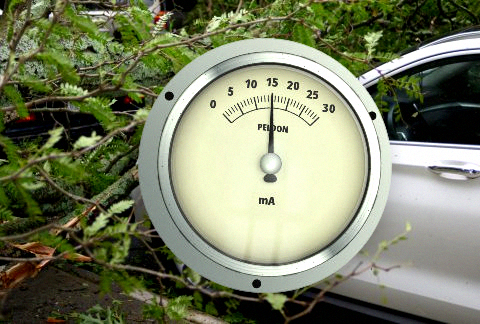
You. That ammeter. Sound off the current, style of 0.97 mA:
15 mA
